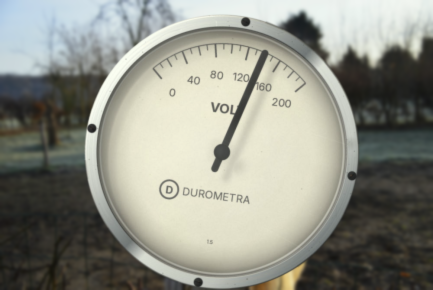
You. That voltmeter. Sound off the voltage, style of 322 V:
140 V
